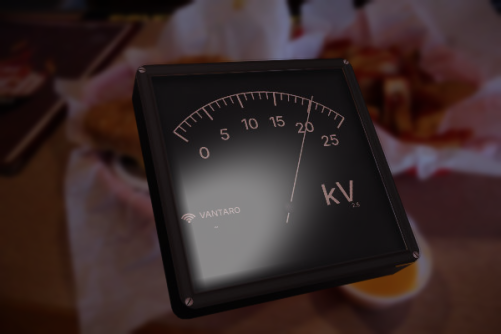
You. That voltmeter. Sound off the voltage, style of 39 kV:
20 kV
